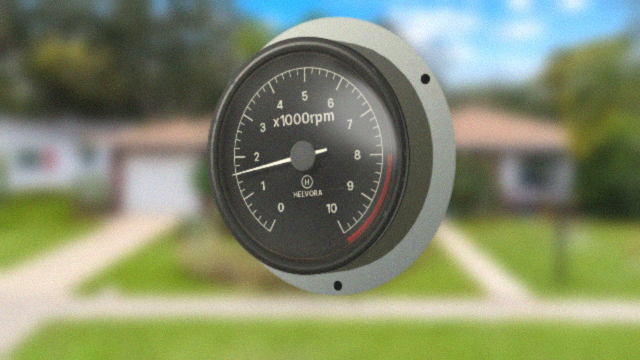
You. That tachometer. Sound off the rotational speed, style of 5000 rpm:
1600 rpm
